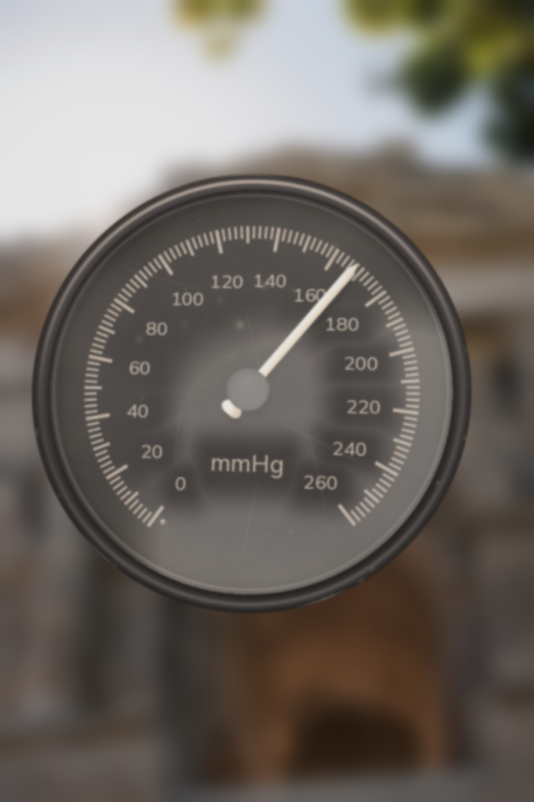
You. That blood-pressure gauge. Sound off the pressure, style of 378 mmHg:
168 mmHg
